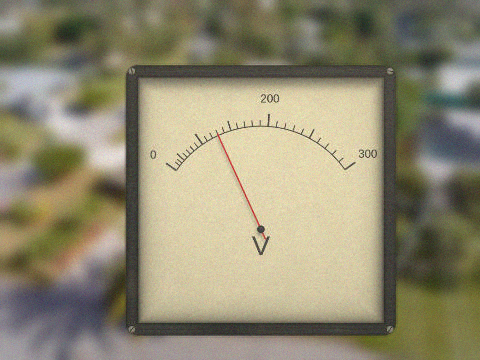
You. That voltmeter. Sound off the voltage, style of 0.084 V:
130 V
